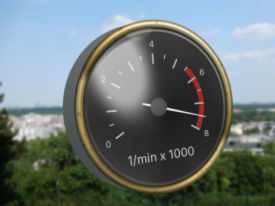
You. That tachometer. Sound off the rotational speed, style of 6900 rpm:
7500 rpm
